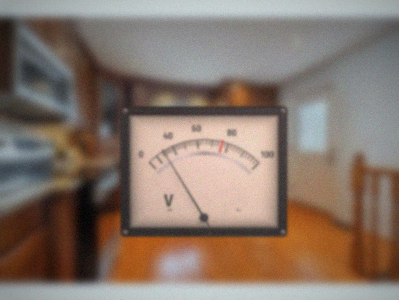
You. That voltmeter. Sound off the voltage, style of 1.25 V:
30 V
